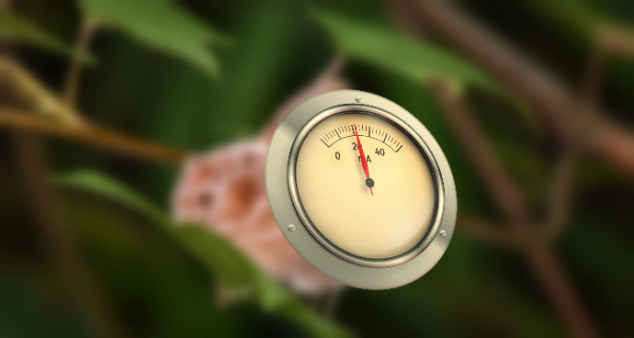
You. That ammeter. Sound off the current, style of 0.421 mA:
20 mA
